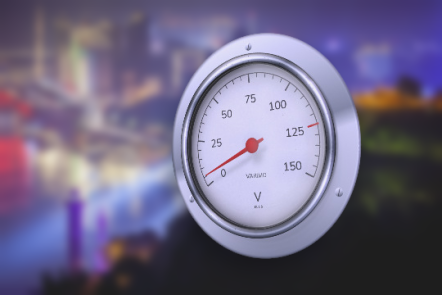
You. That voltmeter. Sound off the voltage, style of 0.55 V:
5 V
